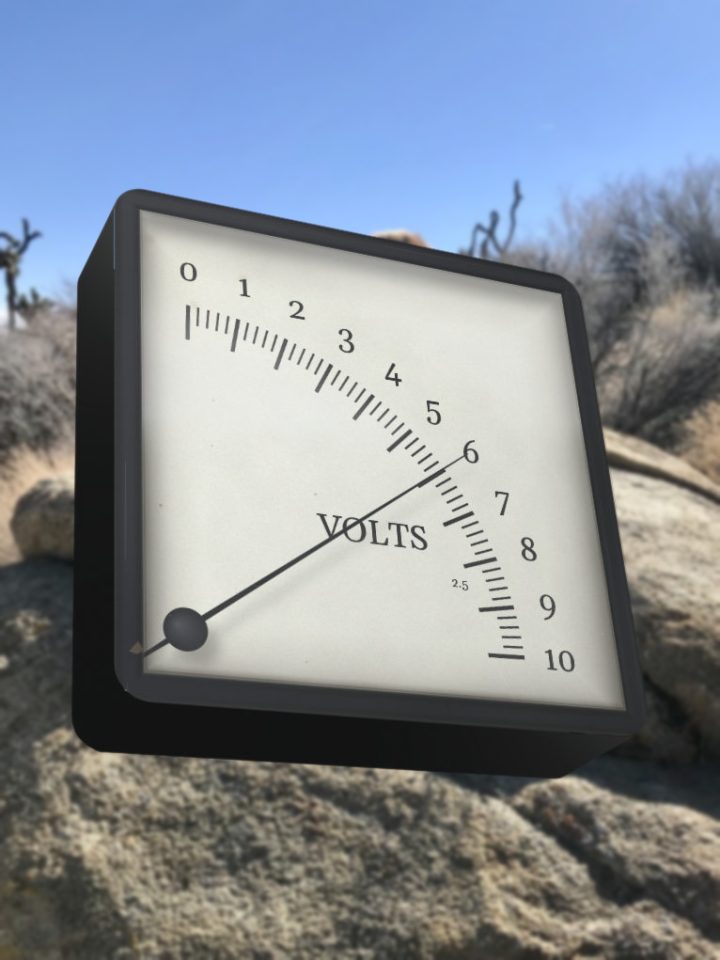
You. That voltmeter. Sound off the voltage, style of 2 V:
6 V
